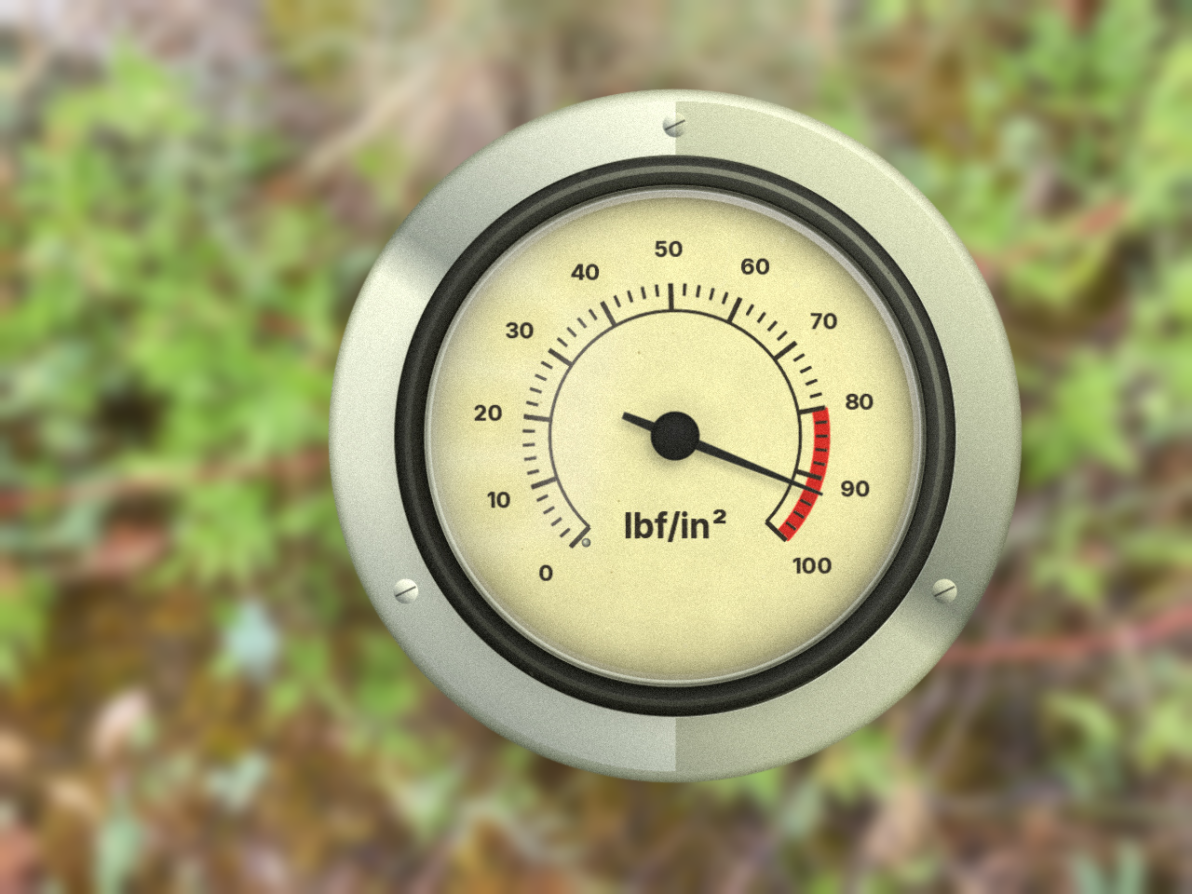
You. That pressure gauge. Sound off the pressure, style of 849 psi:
92 psi
